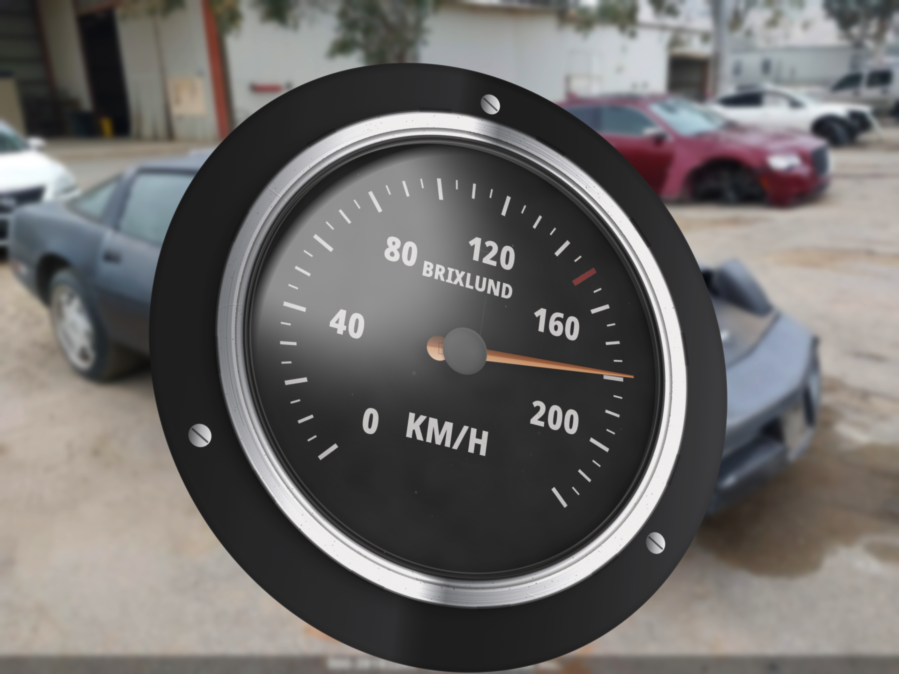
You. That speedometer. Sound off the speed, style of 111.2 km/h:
180 km/h
